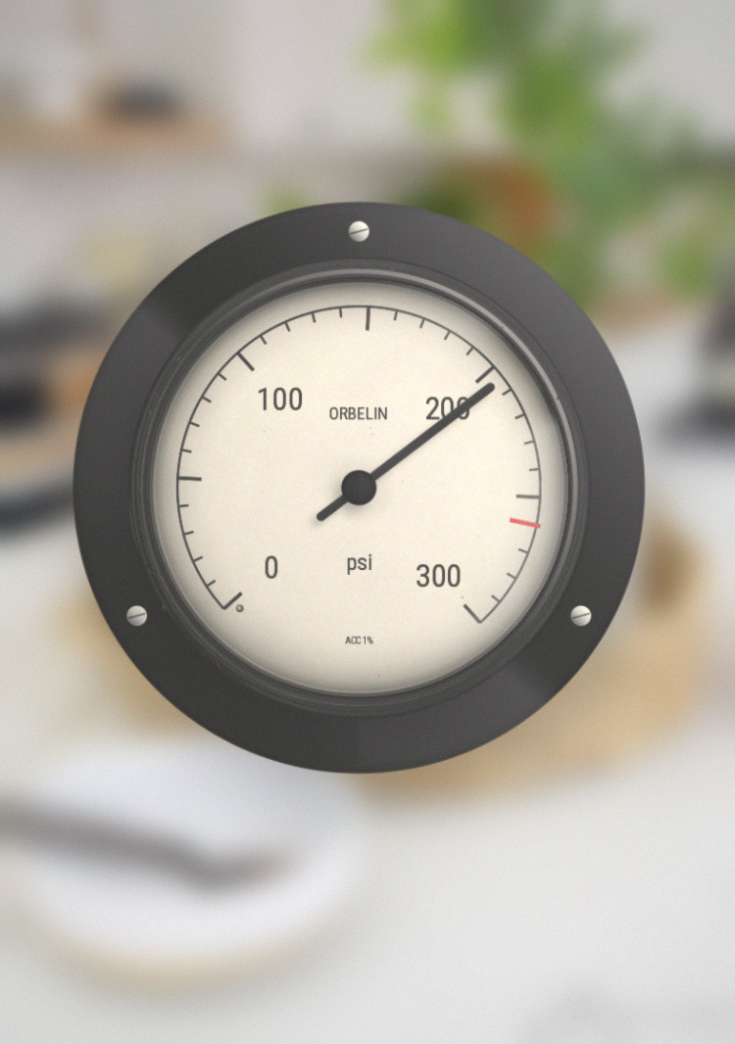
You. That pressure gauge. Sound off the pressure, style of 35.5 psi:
205 psi
